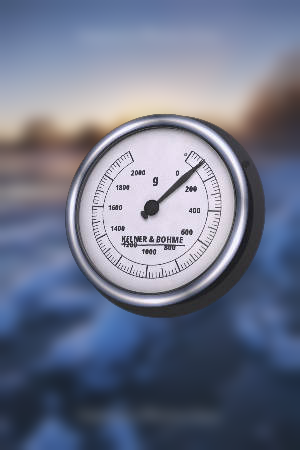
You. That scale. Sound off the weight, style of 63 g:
100 g
